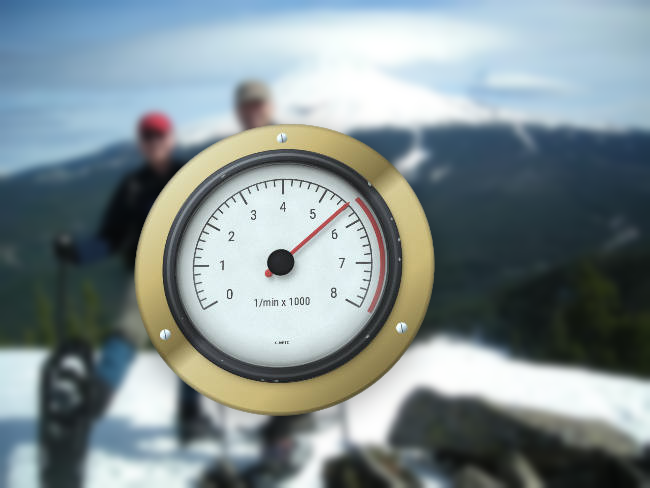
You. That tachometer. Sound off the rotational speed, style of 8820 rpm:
5600 rpm
